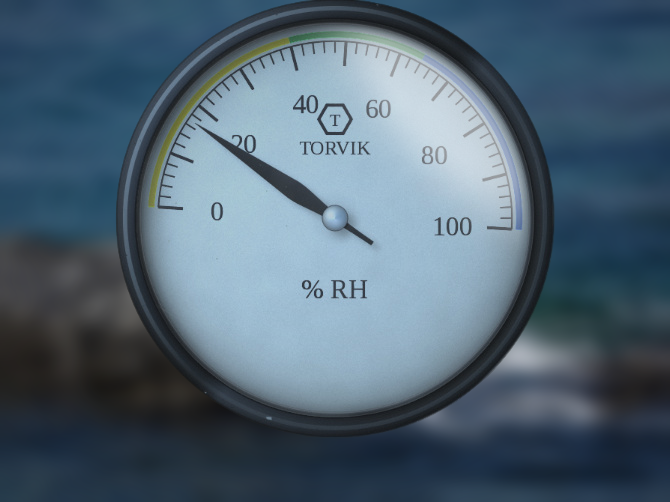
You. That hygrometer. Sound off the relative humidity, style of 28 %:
17 %
